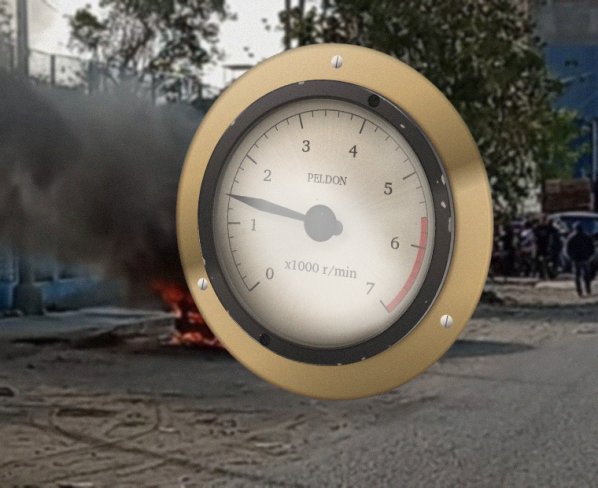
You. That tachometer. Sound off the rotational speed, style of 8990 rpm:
1400 rpm
